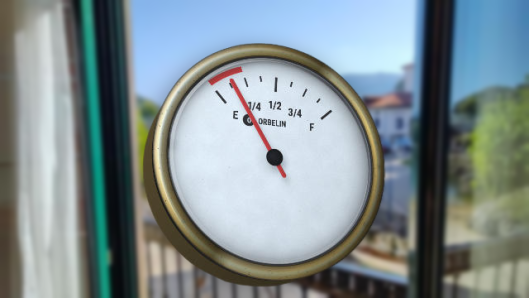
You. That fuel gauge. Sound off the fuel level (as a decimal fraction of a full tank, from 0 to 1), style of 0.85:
0.125
